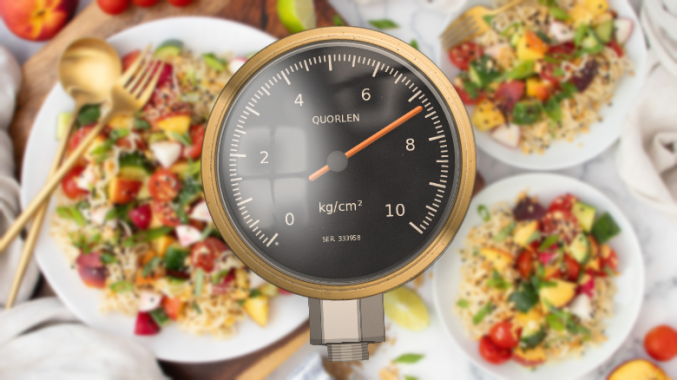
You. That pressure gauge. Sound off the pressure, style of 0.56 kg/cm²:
7.3 kg/cm²
